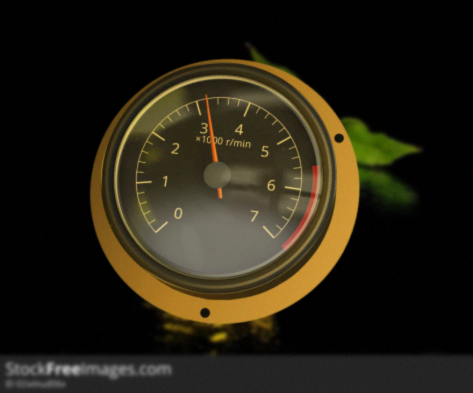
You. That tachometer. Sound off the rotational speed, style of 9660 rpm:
3200 rpm
